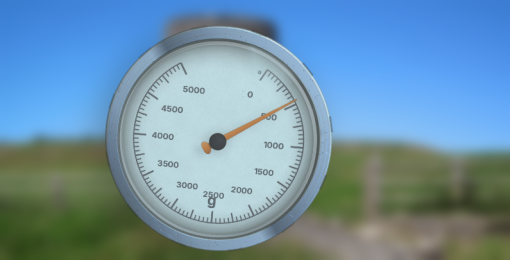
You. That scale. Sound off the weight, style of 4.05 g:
450 g
